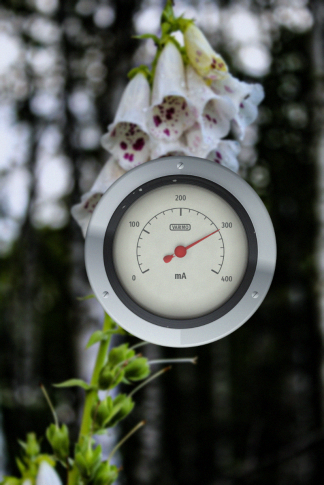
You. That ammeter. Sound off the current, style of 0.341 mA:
300 mA
